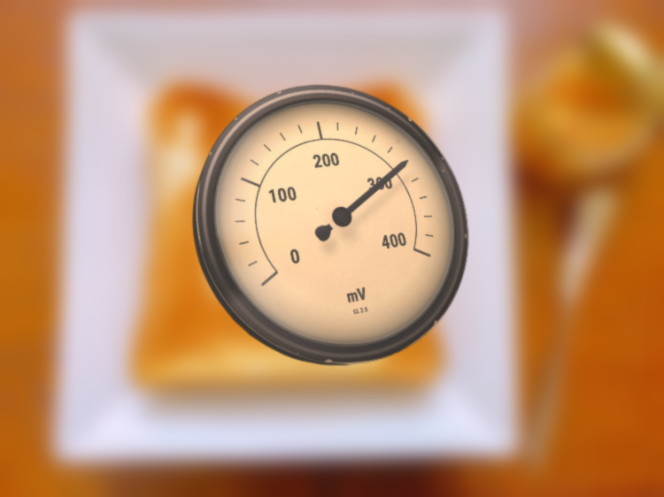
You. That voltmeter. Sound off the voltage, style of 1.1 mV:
300 mV
